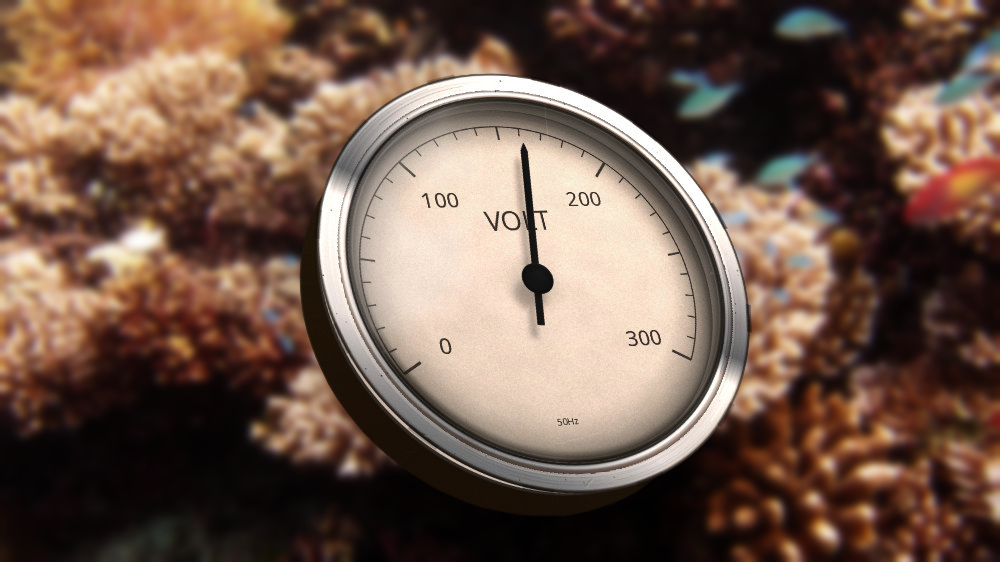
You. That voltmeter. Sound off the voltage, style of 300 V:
160 V
